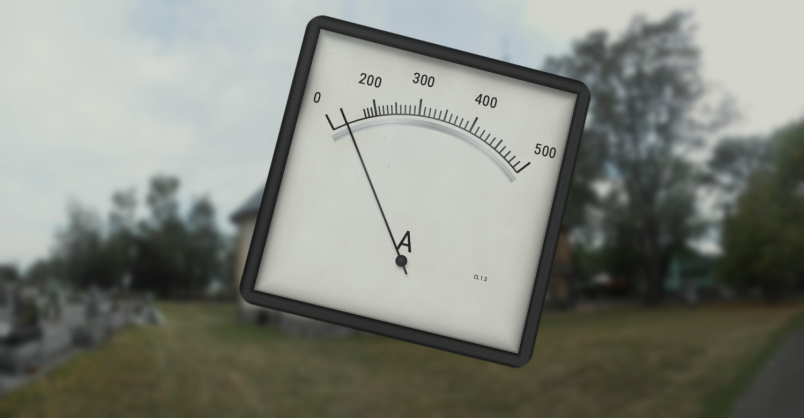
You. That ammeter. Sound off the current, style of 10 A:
100 A
